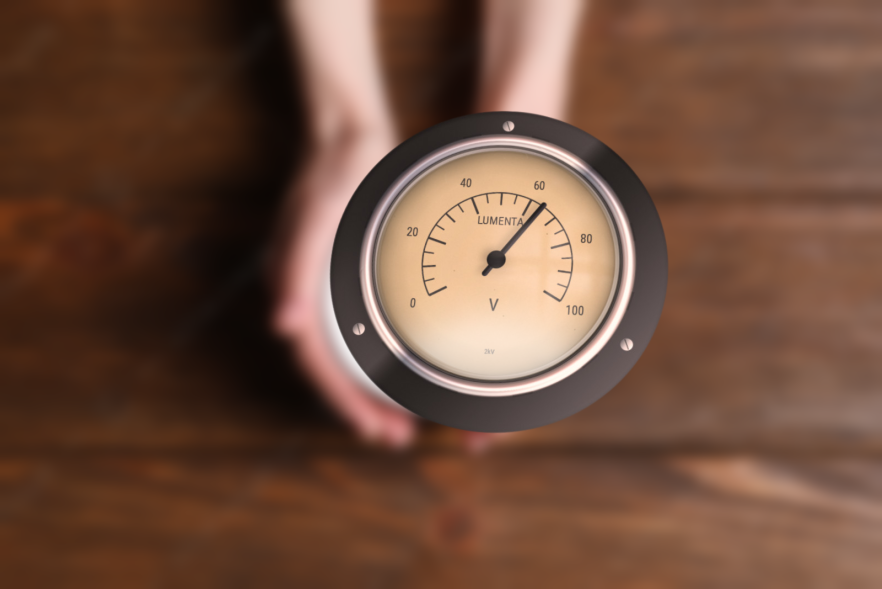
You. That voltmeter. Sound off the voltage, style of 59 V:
65 V
